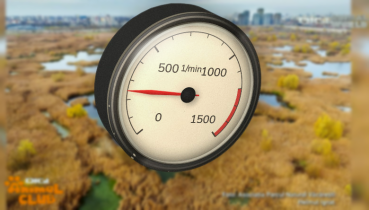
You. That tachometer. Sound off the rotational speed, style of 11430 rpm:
250 rpm
